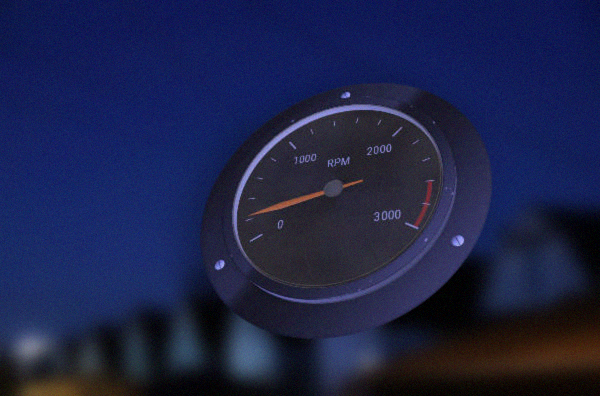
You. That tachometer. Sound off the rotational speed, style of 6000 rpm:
200 rpm
